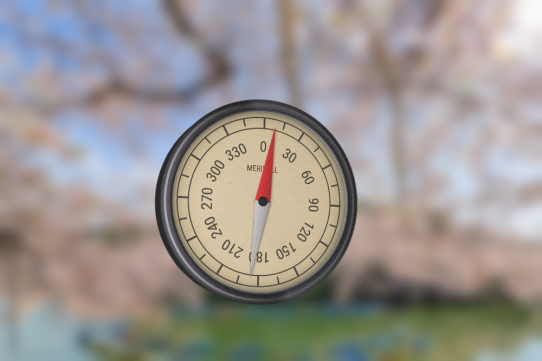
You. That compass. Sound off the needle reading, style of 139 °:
7.5 °
